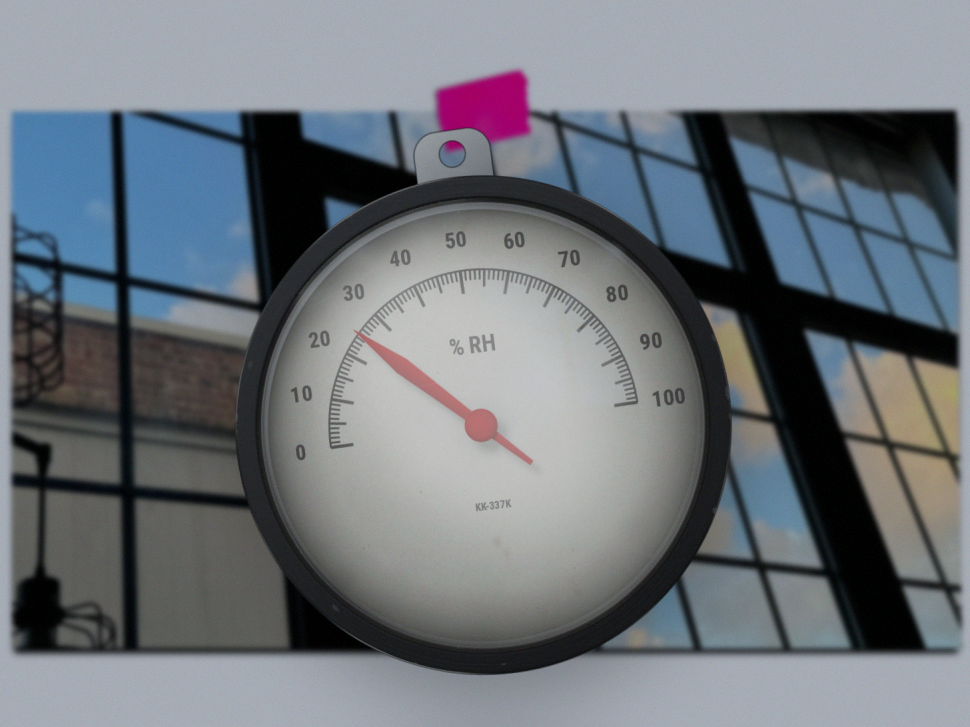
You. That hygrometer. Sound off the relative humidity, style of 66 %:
25 %
